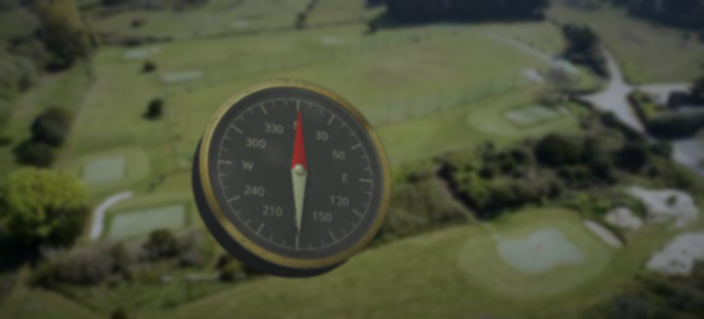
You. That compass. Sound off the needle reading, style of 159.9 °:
0 °
